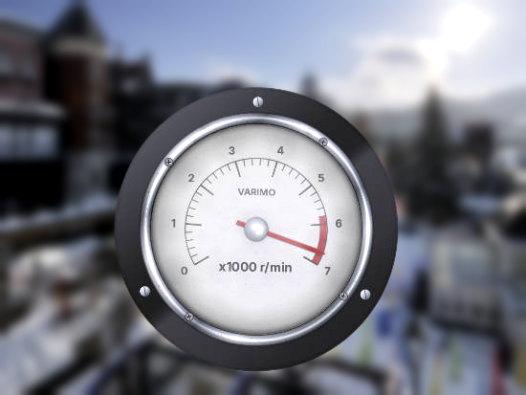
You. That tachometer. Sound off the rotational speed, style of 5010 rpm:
6700 rpm
